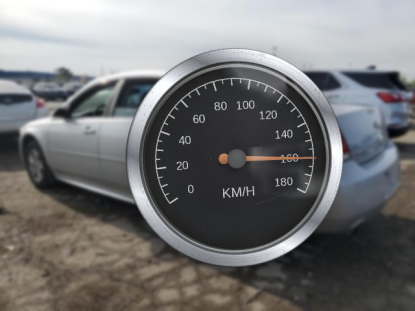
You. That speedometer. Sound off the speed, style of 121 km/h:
160 km/h
